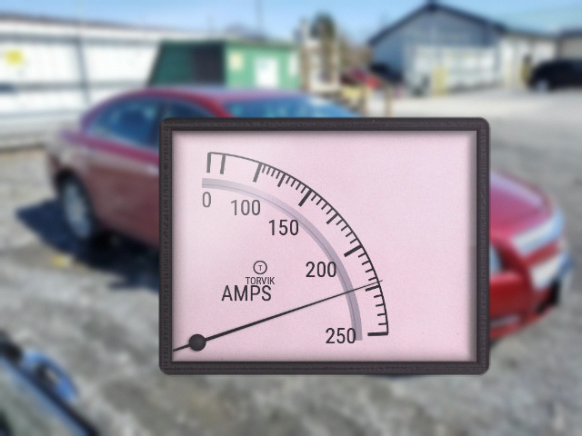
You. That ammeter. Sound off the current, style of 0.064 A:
222.5 A
